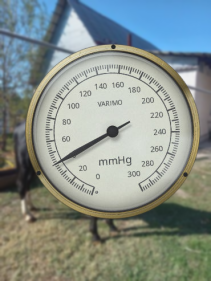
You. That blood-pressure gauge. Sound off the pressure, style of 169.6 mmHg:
40 mmHg
